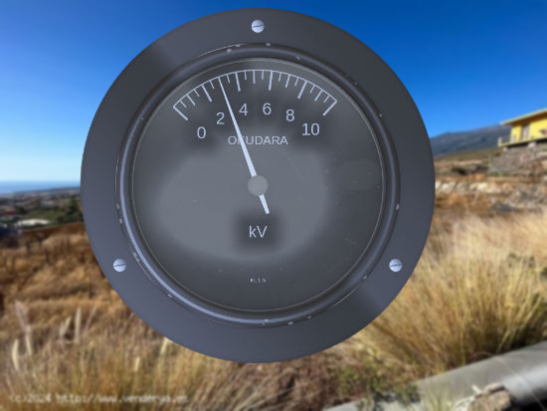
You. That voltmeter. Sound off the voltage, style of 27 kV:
3 kV
